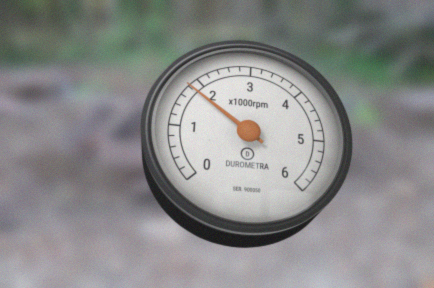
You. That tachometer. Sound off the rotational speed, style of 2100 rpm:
1800 rpm
